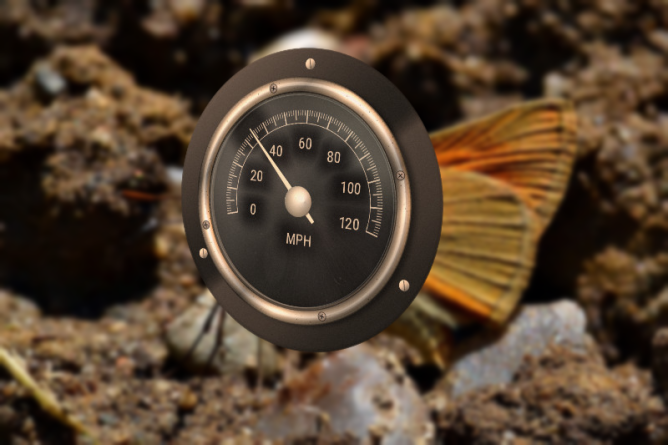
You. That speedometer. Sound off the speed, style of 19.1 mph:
35 mph
